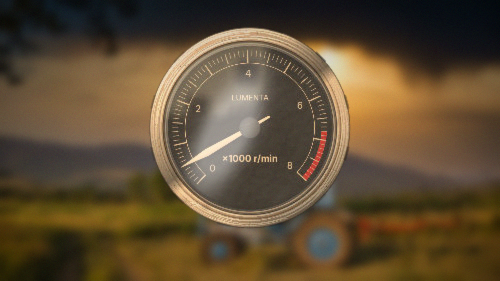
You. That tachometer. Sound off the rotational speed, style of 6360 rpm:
500 rpm
